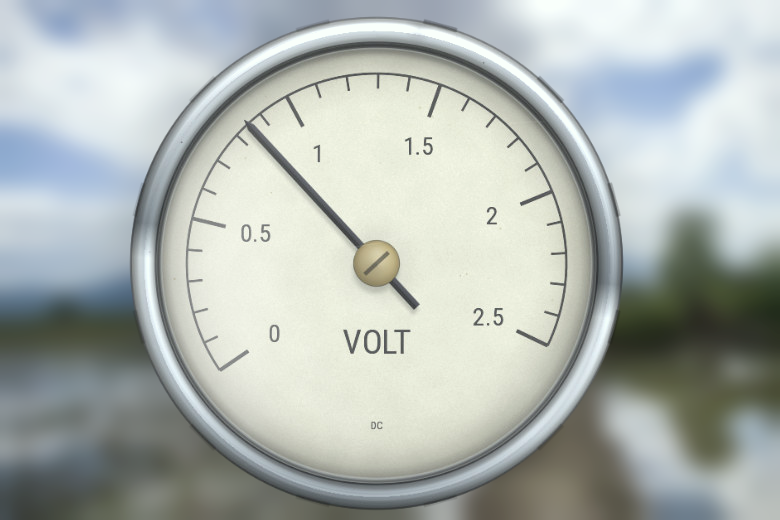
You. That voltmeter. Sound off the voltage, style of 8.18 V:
0.85 V
